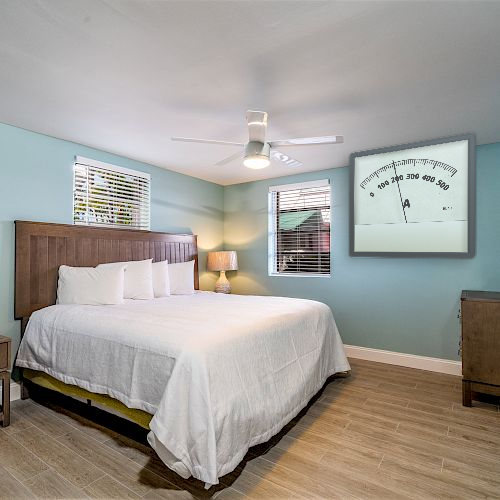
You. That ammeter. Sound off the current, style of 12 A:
200 A
